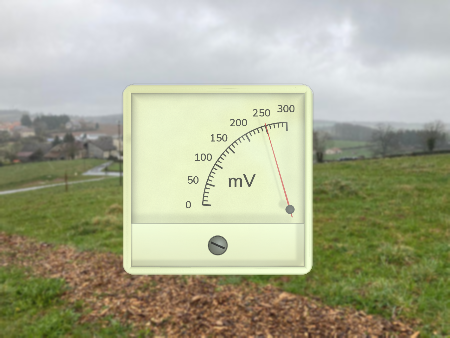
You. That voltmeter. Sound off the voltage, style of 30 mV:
250 mV
